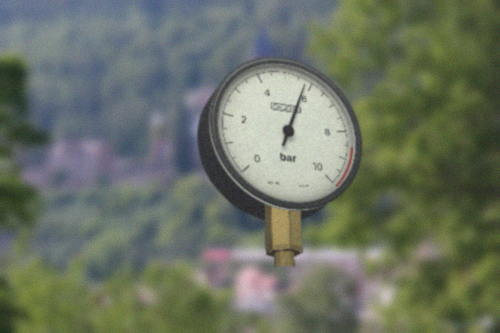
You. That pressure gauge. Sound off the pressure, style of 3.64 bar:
5.75 bar
